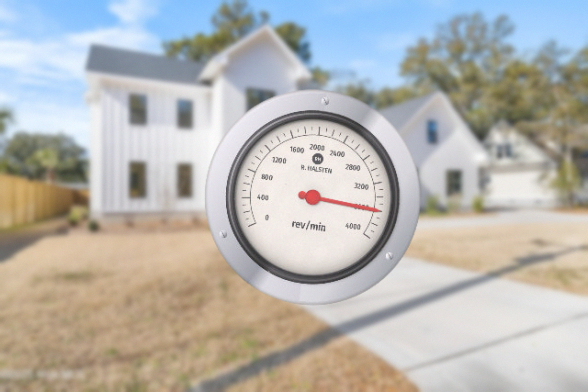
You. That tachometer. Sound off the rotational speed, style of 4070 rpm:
3600 rpm
